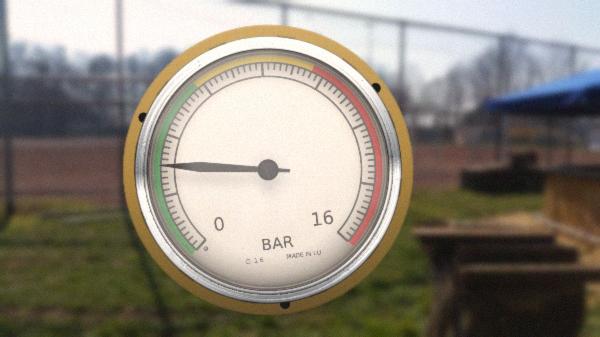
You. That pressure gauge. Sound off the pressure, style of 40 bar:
3 bar
